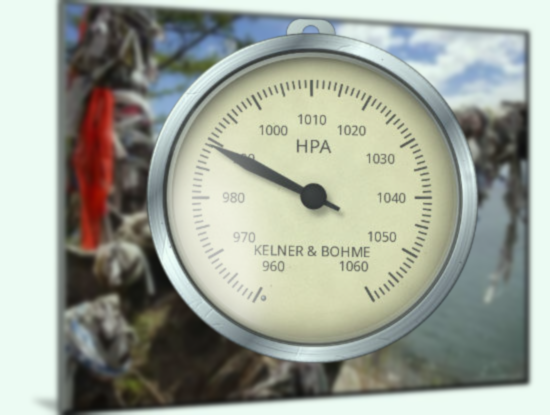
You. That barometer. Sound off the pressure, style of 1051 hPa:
989 hPa
